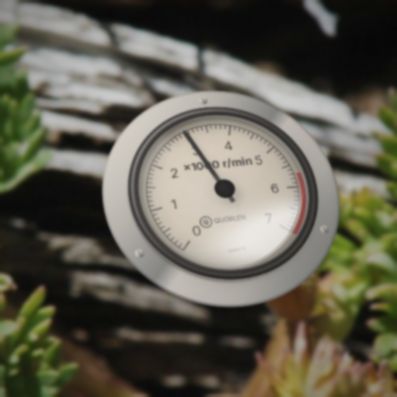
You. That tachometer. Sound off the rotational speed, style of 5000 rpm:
3000 rpm
